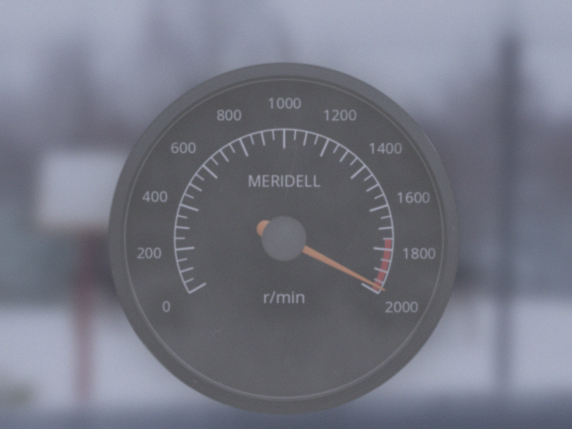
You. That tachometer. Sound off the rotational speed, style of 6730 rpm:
1975 rpm
